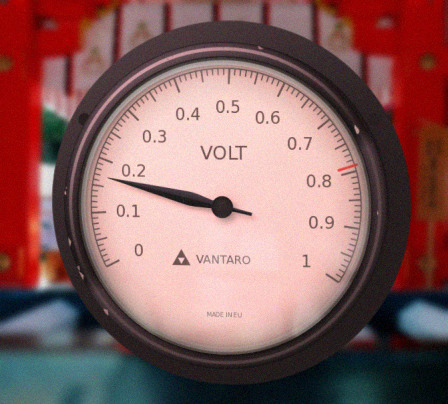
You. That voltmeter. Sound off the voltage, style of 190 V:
0.17 V
